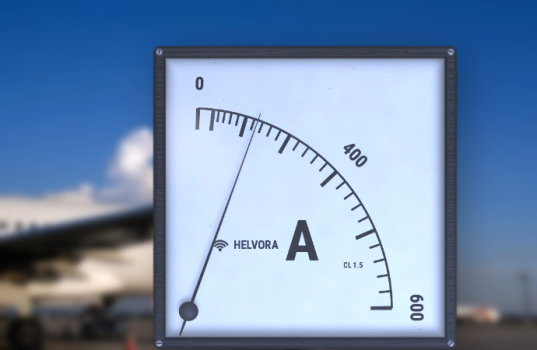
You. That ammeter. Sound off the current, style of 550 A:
230 A
